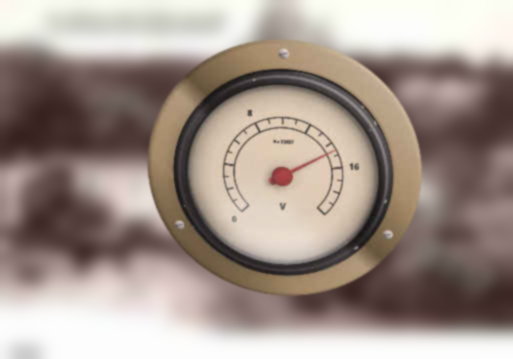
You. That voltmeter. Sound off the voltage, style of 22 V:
14.5 V
